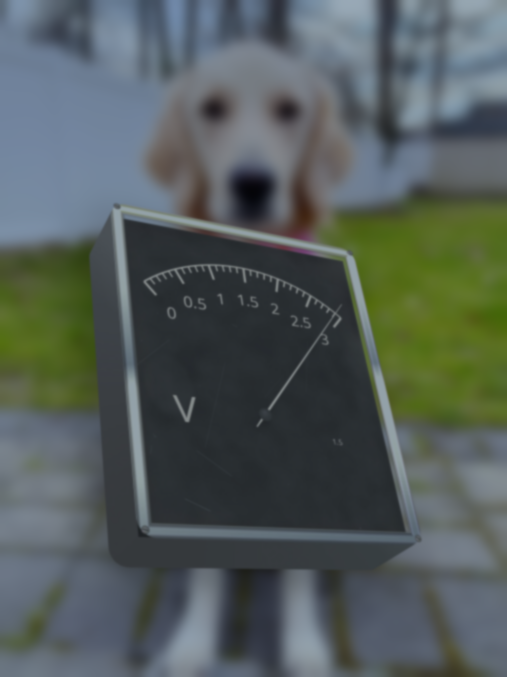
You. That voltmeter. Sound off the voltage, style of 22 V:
2.9 V
